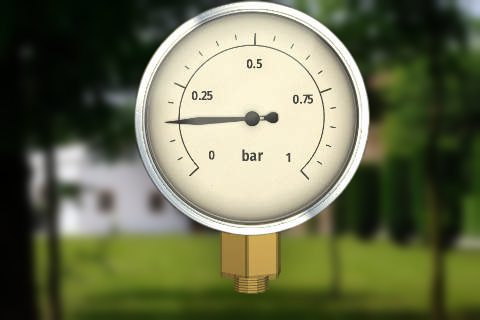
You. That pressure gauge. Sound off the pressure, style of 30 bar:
0.15 bar
